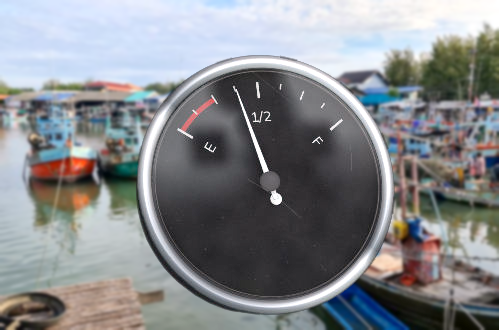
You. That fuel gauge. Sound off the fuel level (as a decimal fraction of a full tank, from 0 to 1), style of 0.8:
0.375
